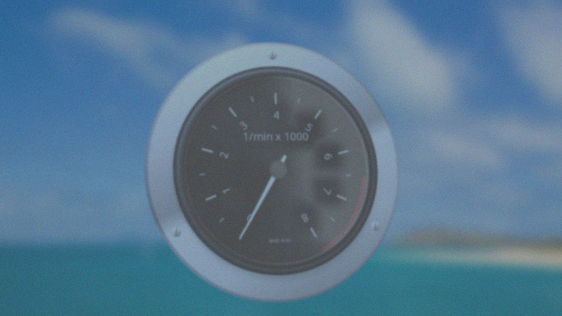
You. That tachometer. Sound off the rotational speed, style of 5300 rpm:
0 rpm
